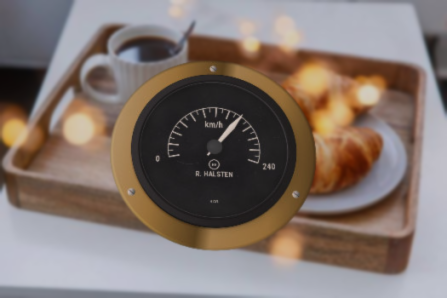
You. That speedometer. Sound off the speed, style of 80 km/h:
160 km/h
